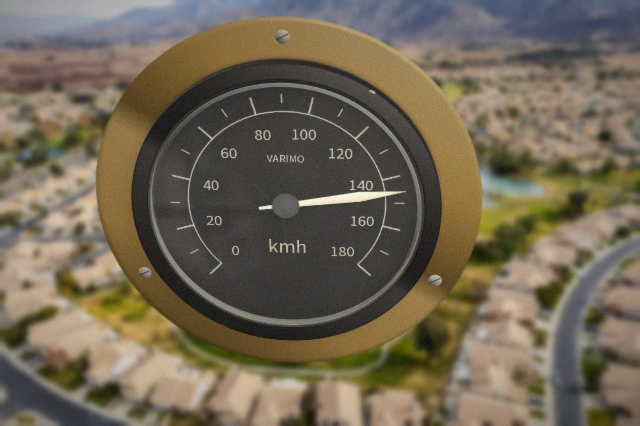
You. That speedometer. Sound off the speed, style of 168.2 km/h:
145 km/h
